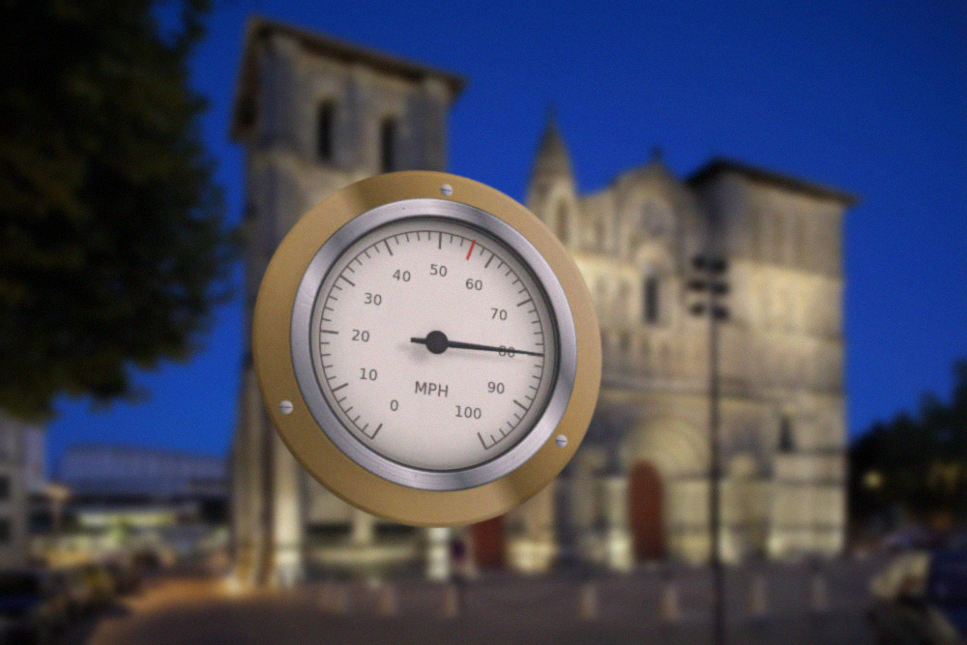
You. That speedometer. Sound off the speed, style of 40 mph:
80 mph
